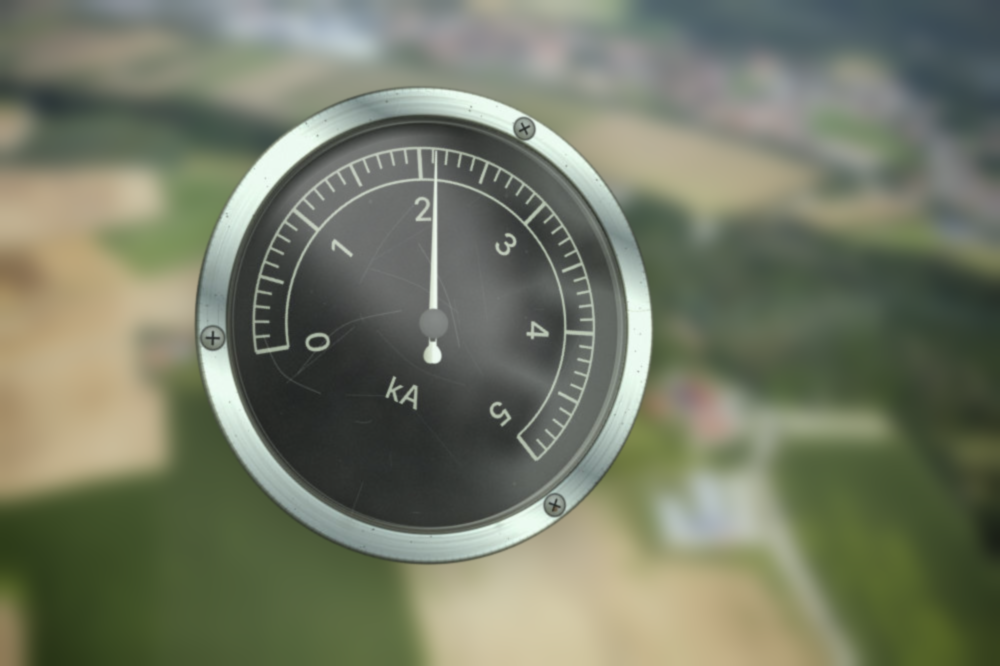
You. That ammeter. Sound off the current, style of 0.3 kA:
2.1 kA
